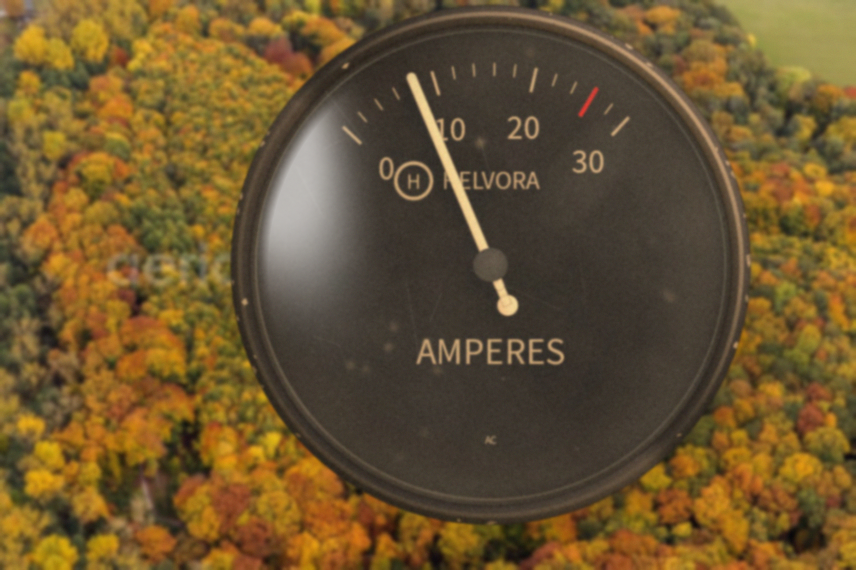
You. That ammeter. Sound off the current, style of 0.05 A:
8 A
